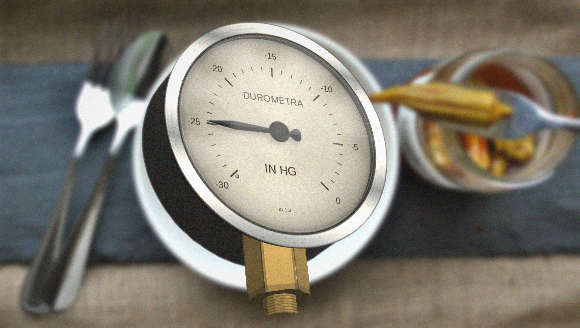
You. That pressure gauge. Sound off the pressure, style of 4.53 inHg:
-25 inHg
